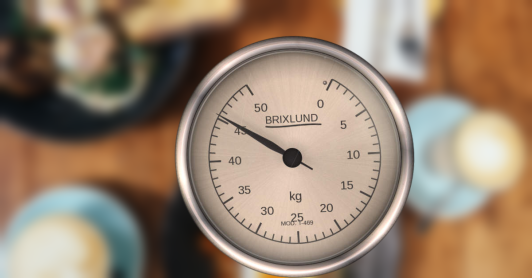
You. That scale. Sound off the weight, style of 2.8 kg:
45.5 kg
